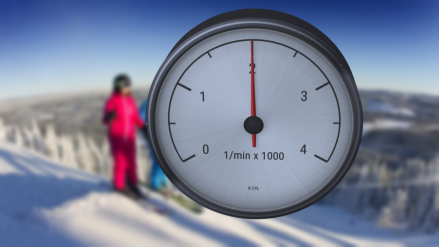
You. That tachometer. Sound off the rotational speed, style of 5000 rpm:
2000 rpm
